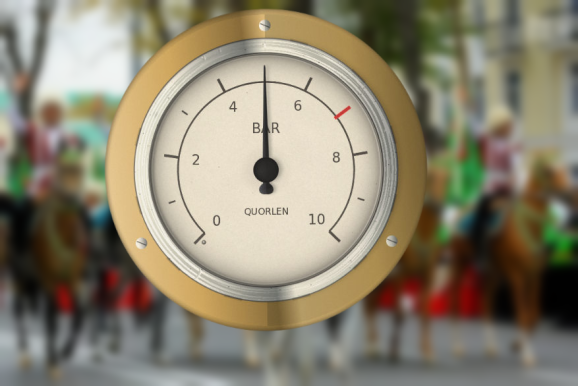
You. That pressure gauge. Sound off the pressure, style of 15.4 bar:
5 bar
